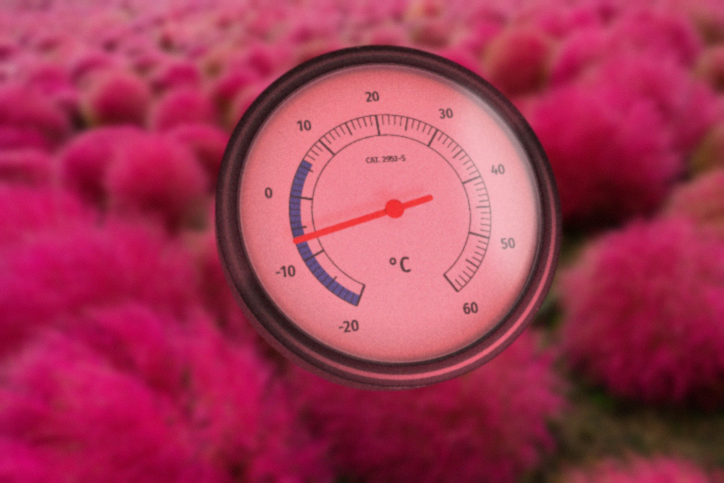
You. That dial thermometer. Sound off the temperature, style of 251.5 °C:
-7 °C
